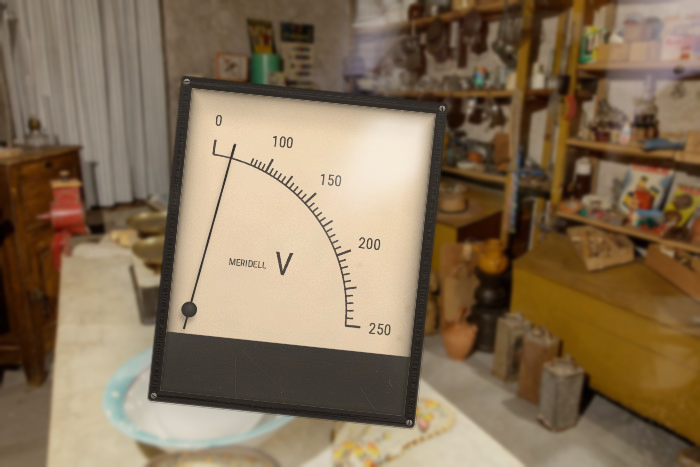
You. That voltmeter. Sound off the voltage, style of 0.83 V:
50 V
